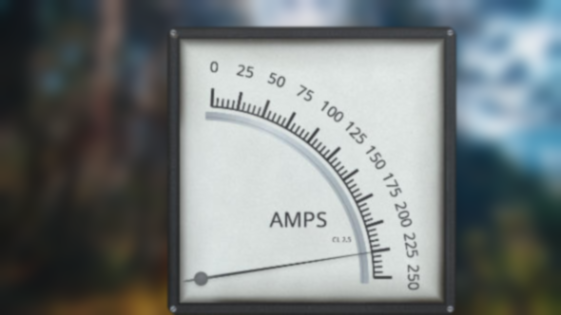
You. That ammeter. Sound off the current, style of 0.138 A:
225 A
